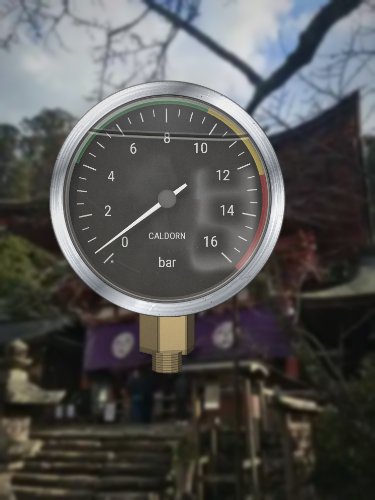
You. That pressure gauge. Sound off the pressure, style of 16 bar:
0.5 bar
